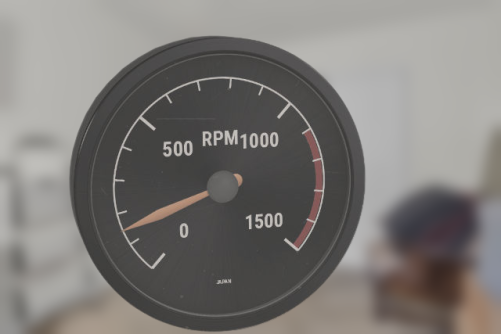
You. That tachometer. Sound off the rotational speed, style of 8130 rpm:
150 rpm
